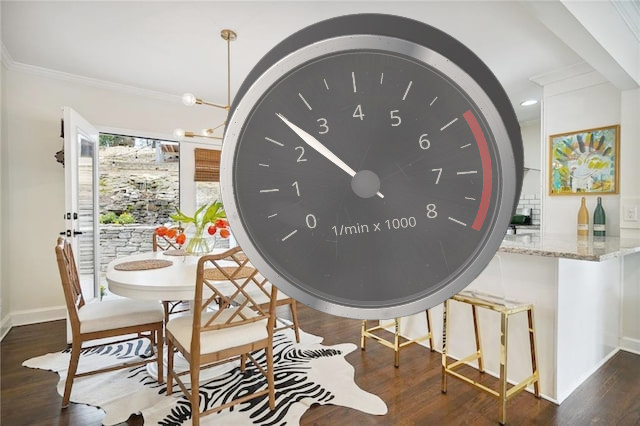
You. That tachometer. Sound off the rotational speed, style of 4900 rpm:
2500 rpm
